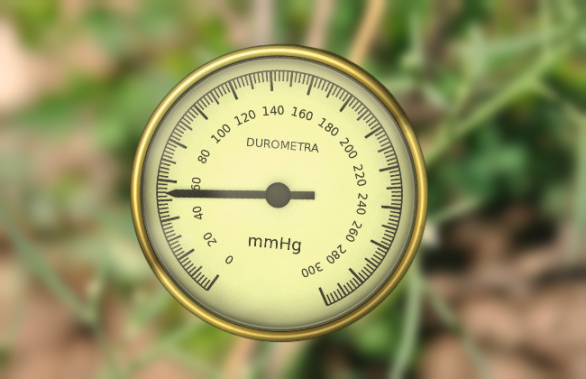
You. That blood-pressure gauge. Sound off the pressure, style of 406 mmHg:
54 mmHg
